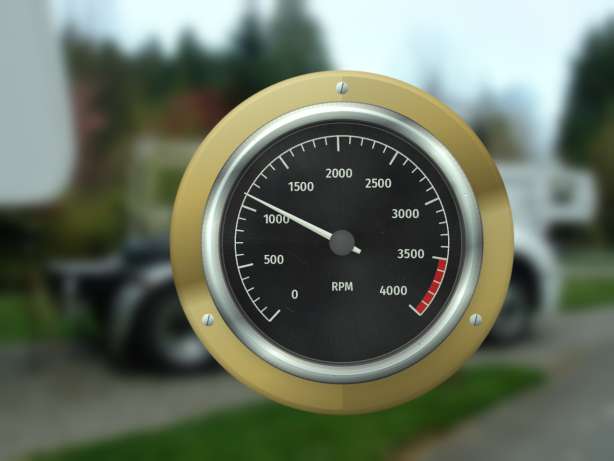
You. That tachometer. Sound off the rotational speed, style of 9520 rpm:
1100 rpm
